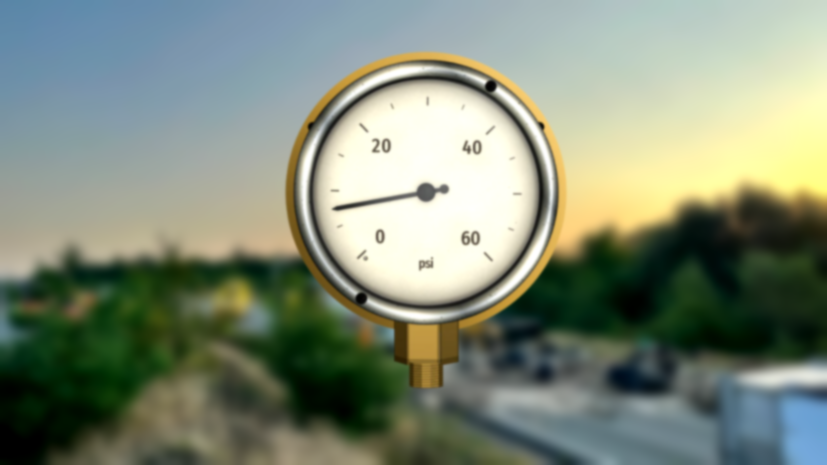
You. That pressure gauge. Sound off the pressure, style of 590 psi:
7.5 psi
